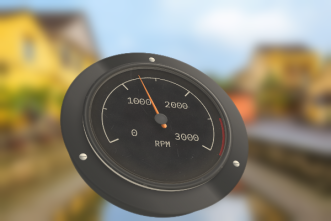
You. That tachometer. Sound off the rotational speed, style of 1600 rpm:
1250 rpm
